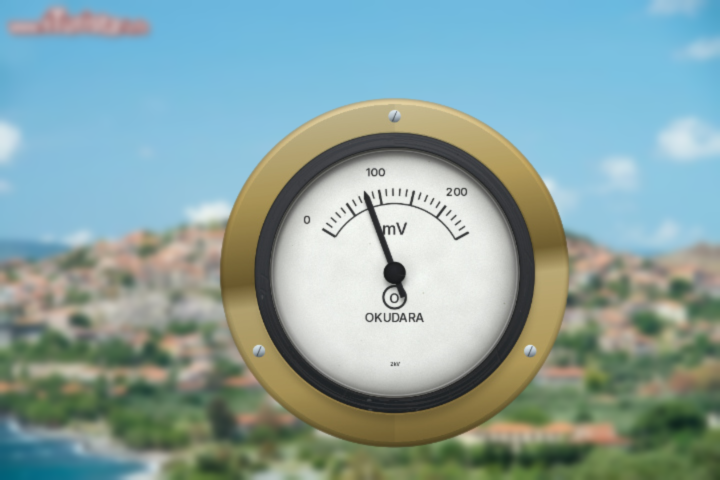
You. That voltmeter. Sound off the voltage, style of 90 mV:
80 mV
